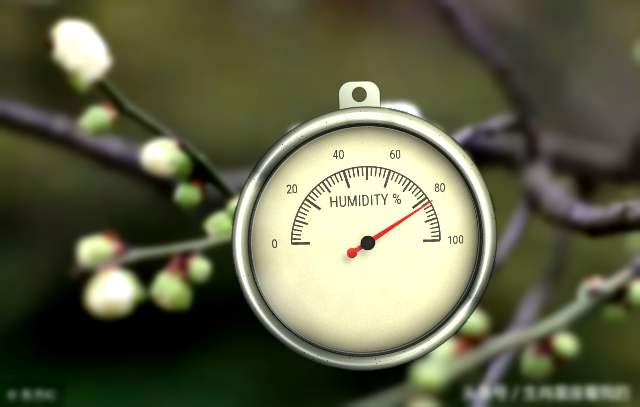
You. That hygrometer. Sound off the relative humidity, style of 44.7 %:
82 %
